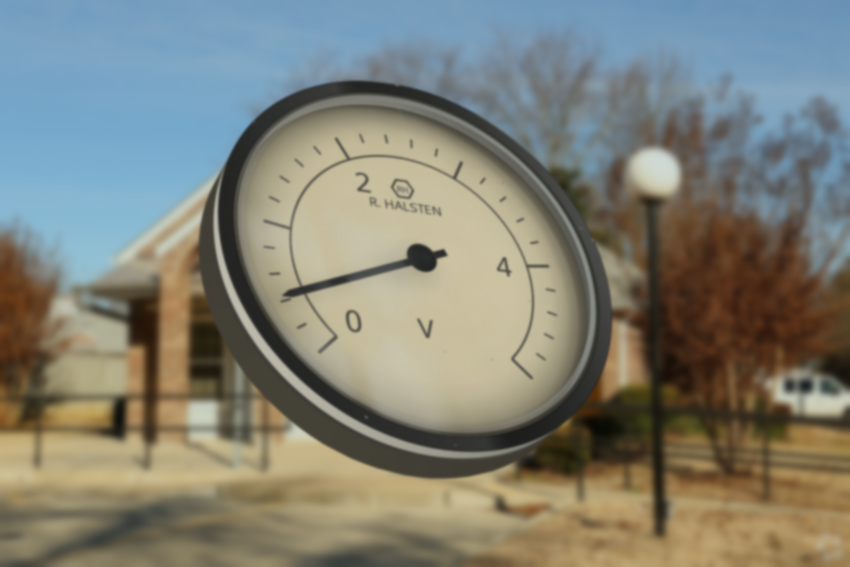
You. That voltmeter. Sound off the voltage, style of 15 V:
0.4 V
